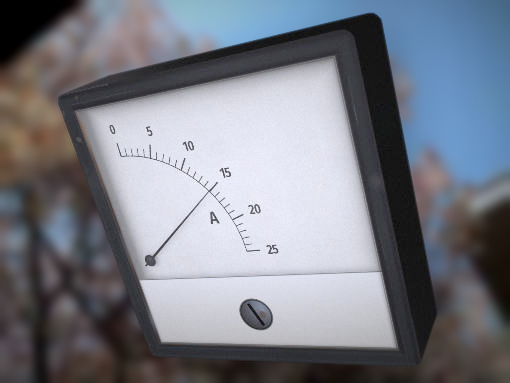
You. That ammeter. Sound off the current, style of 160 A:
15 A
